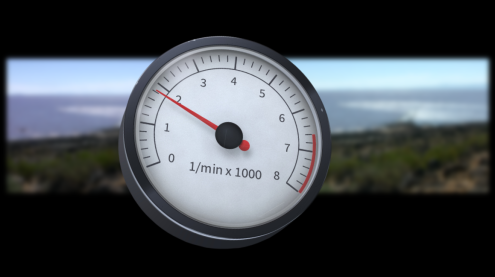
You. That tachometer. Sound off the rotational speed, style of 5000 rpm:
1800 rpm
